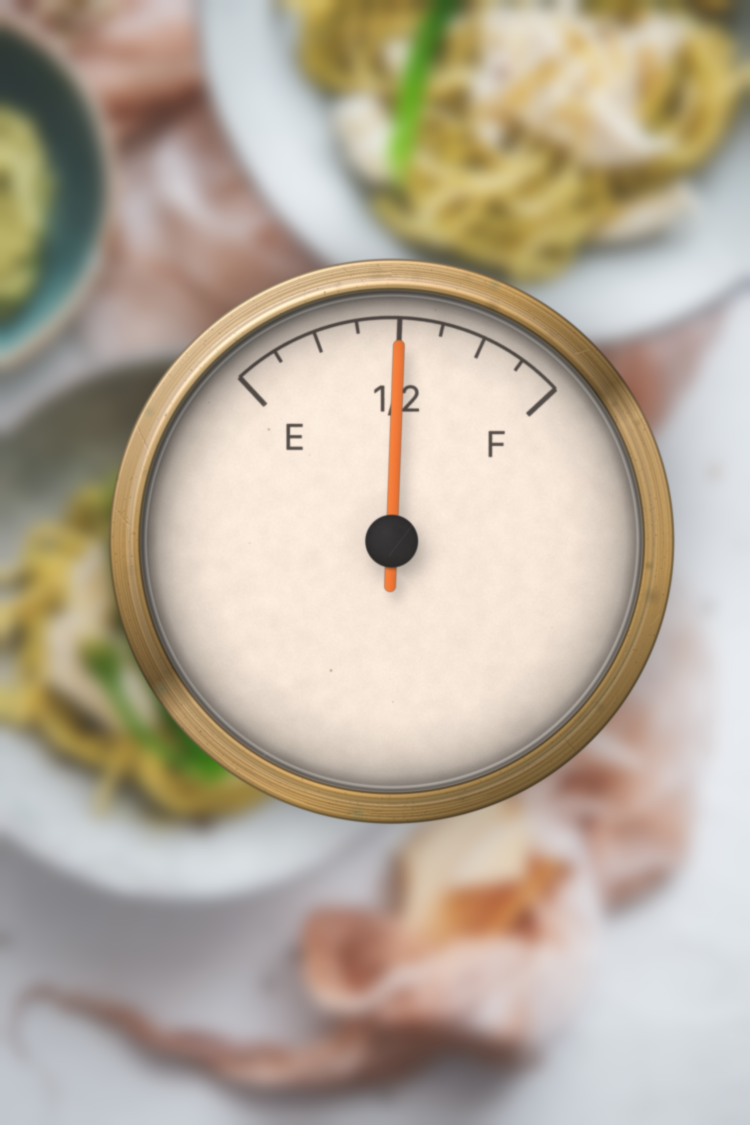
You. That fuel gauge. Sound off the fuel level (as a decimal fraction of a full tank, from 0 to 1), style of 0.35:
0.5
